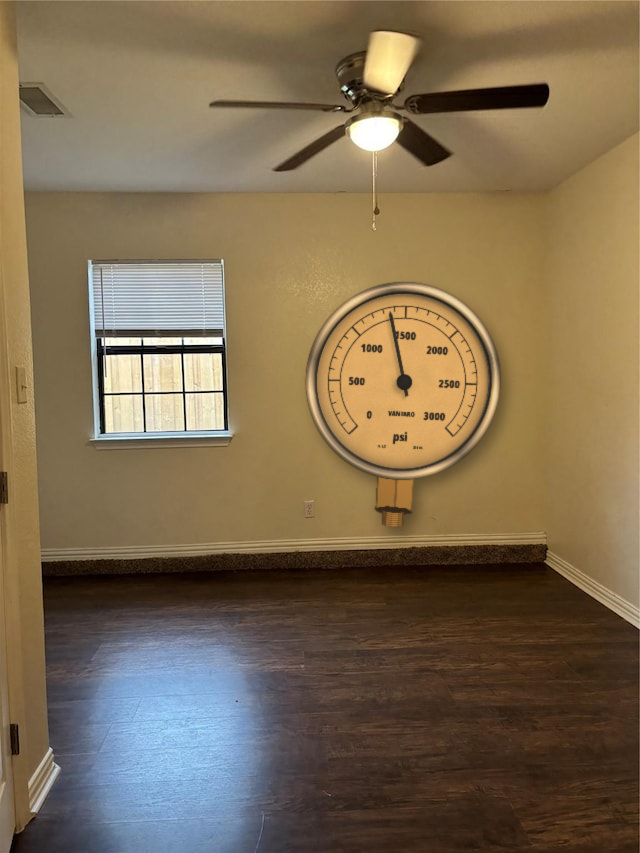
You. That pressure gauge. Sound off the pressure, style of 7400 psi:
1350 psi
